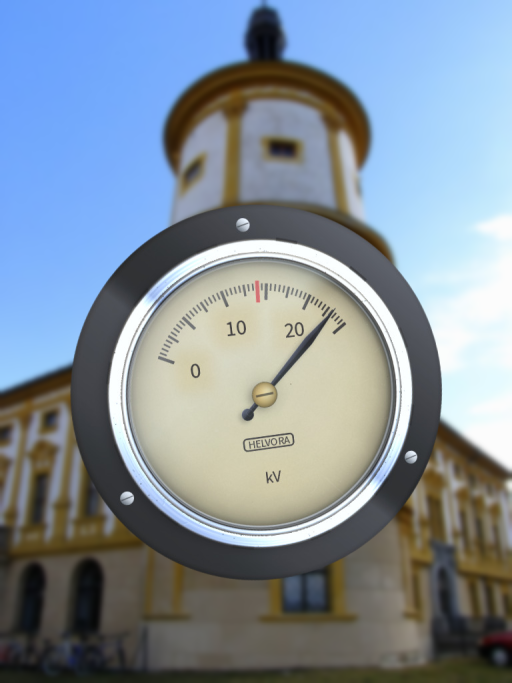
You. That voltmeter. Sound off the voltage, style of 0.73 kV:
23 kV
